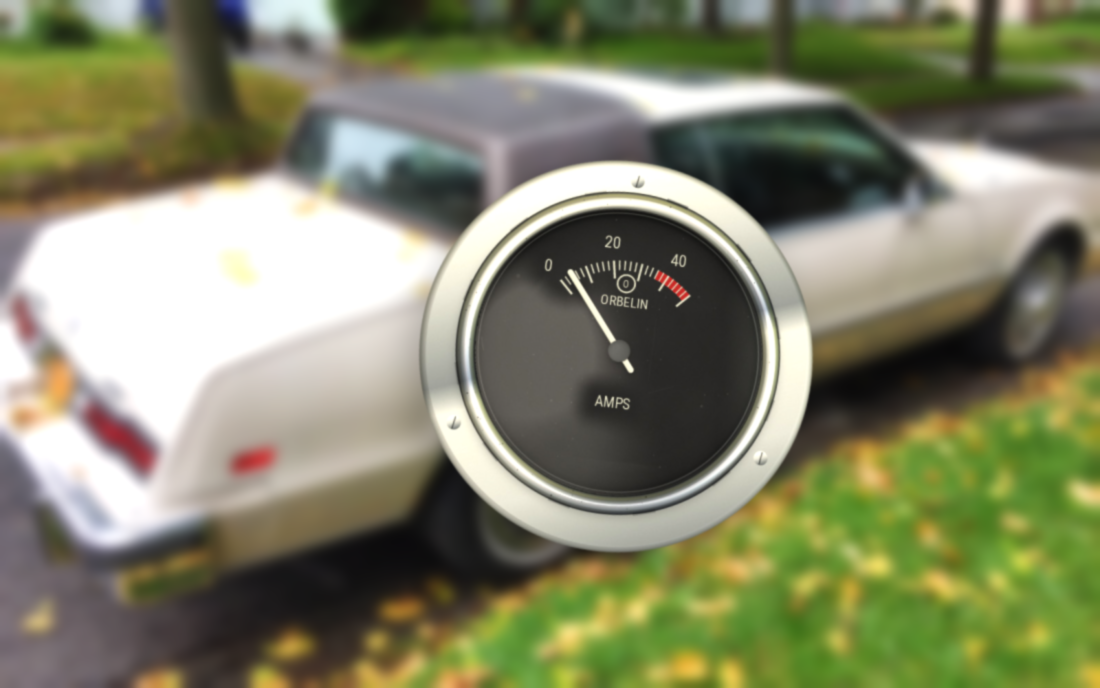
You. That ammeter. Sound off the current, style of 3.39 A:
4 A
